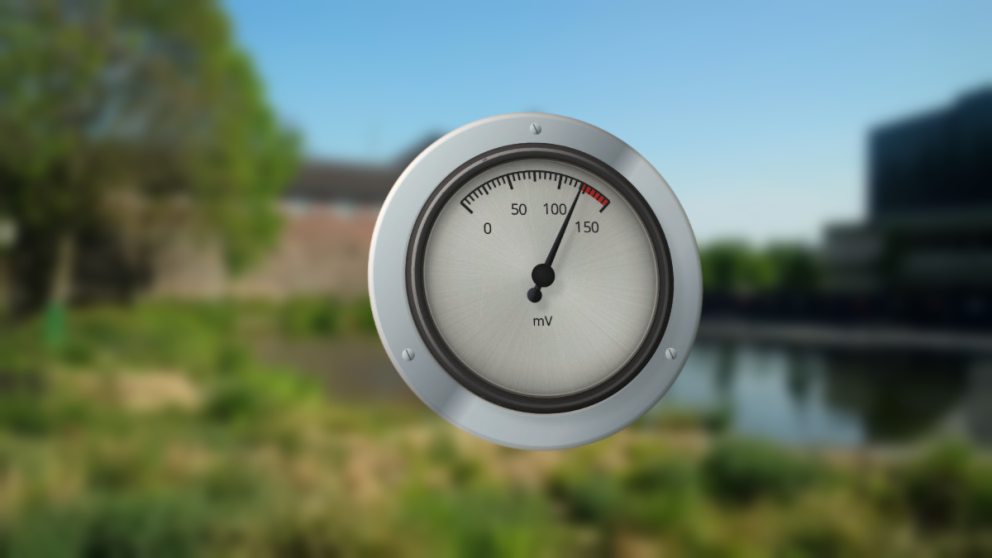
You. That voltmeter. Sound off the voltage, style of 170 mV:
120 mV
